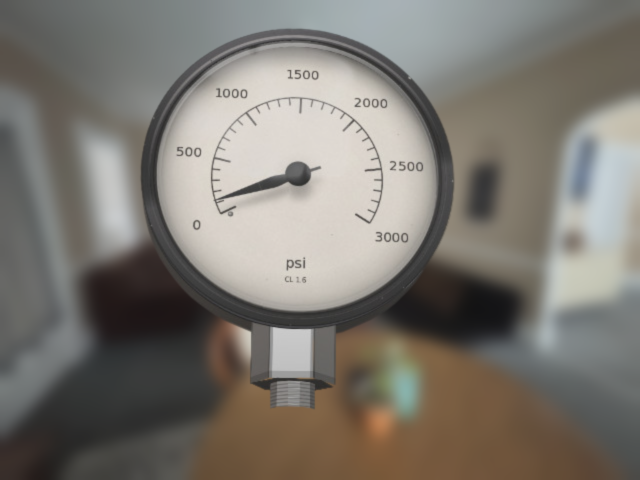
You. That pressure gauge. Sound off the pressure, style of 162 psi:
100 psi
